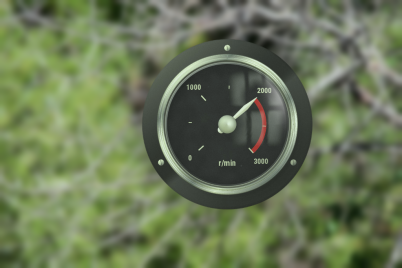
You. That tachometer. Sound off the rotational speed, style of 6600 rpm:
2000 rpm
